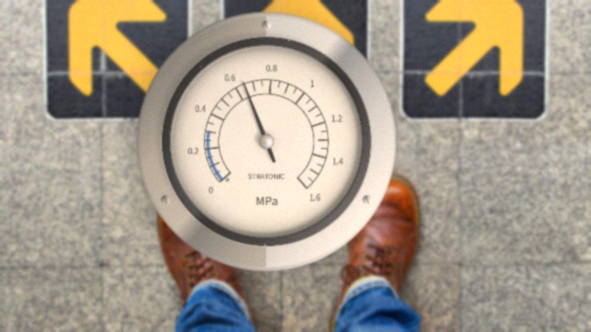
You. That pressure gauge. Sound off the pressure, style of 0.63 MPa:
0.65 MPa
